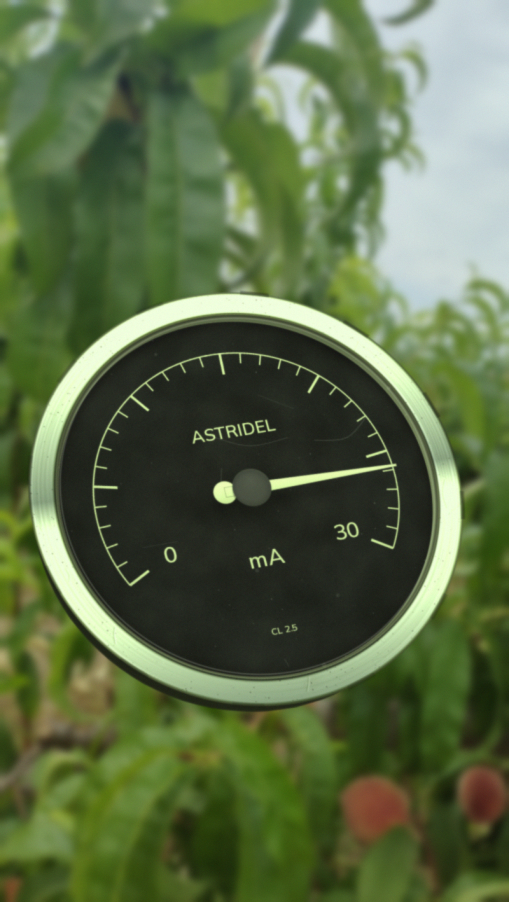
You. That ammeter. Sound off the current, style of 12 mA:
26 mA
